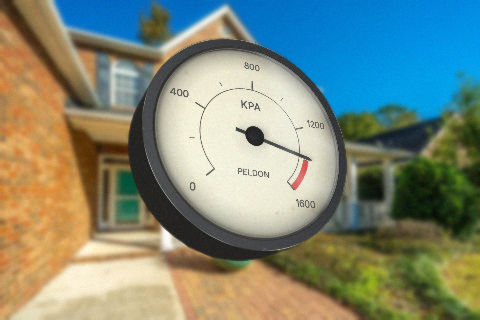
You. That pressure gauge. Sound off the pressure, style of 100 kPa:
1400 kPa
